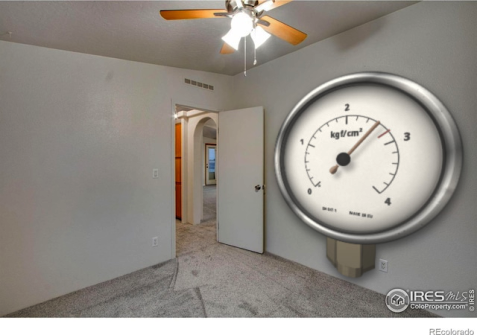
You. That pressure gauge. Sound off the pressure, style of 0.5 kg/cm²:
2.6 kg/cm²
